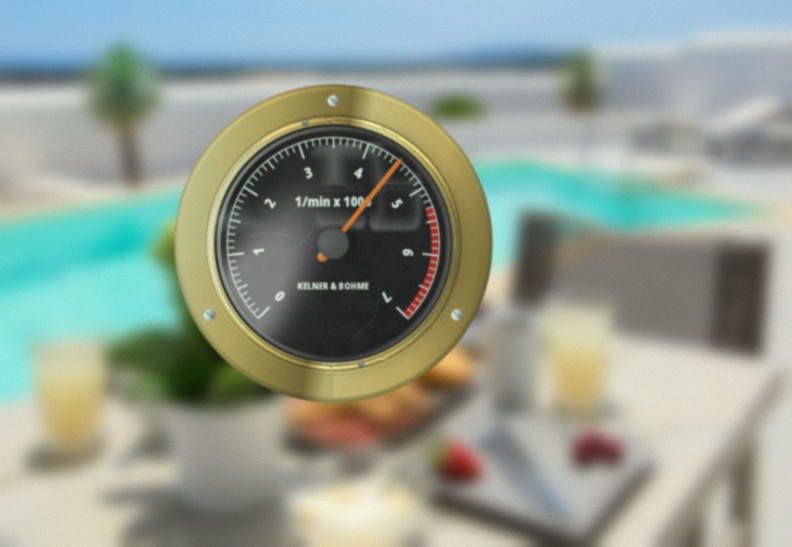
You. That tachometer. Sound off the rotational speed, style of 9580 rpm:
4500 rpm
